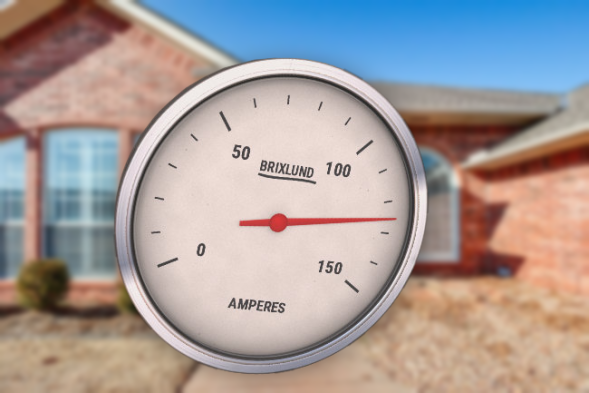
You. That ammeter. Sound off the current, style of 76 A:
125 A
